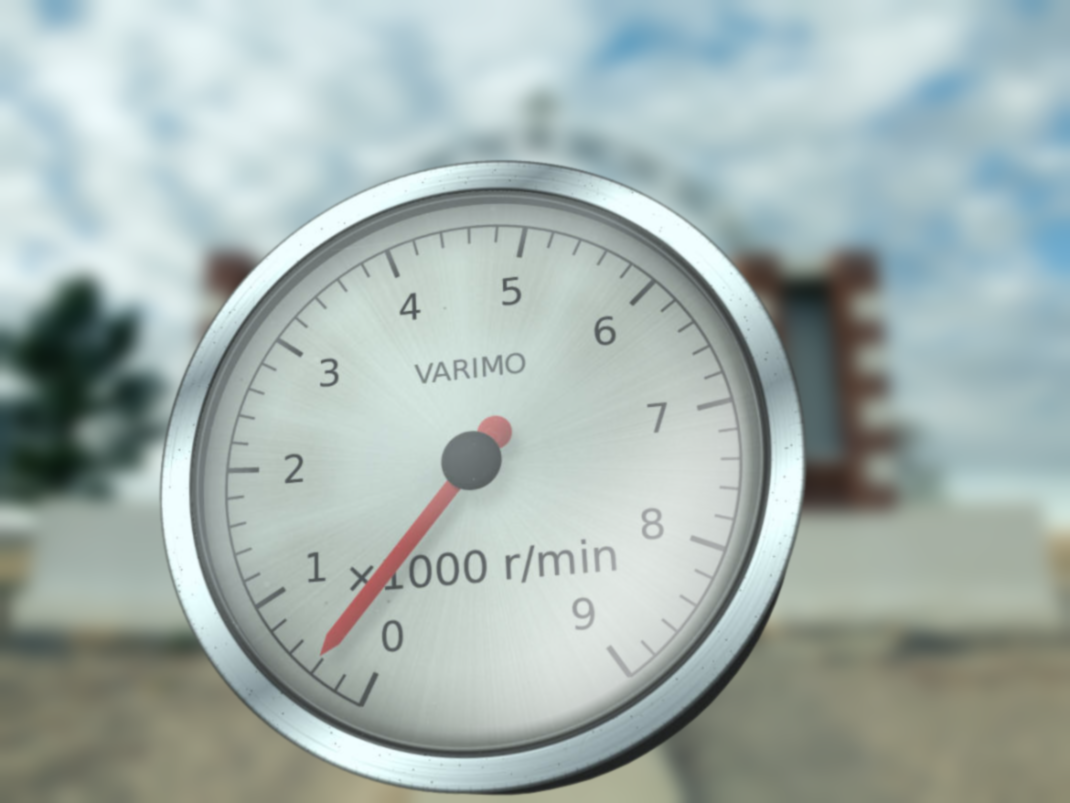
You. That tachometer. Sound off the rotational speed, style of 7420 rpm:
400 rpm
